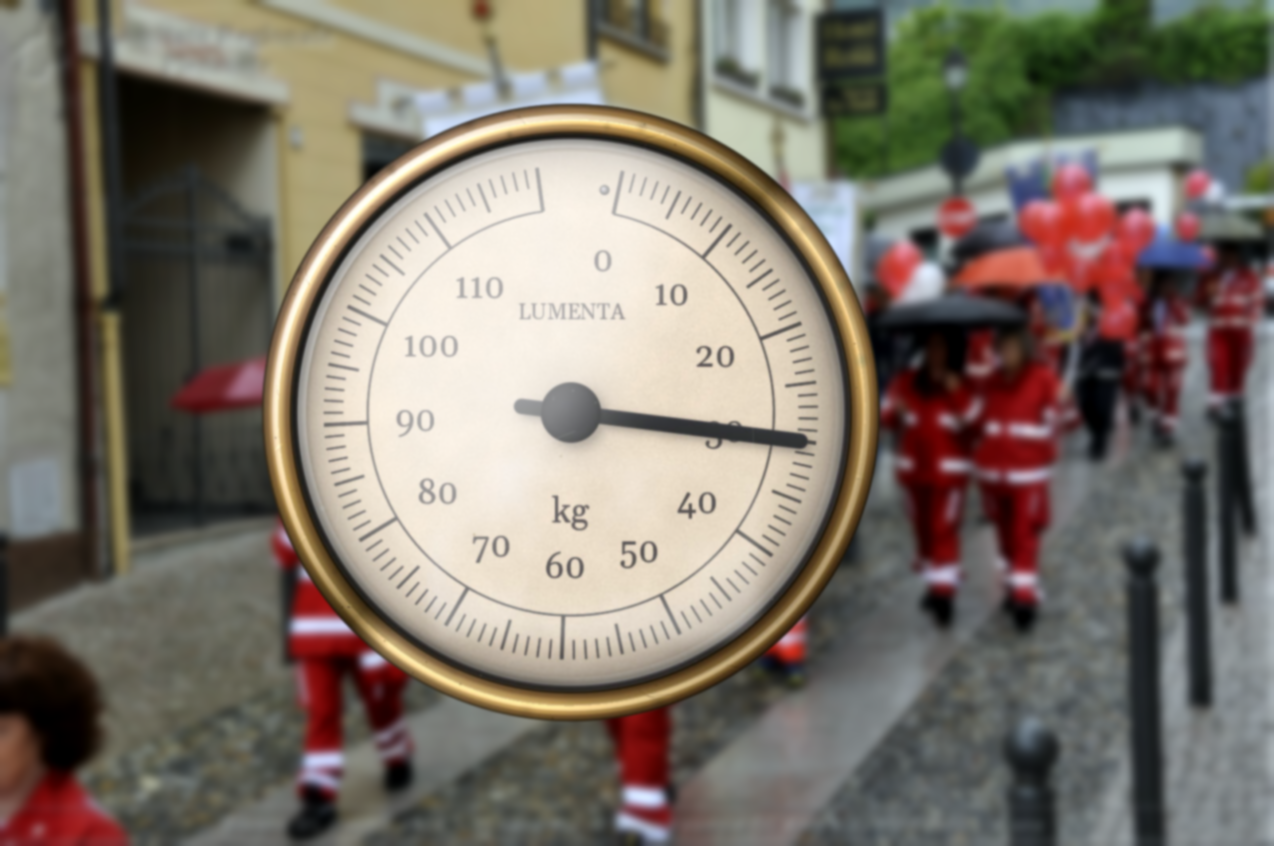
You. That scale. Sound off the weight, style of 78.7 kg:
30 kg
